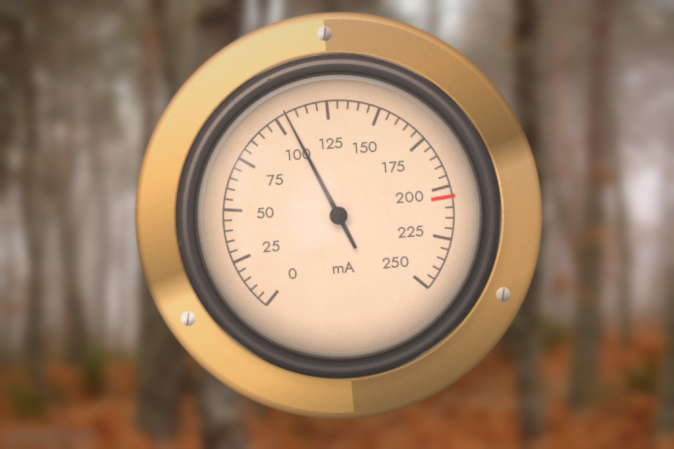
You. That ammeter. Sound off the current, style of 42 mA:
105 mA
